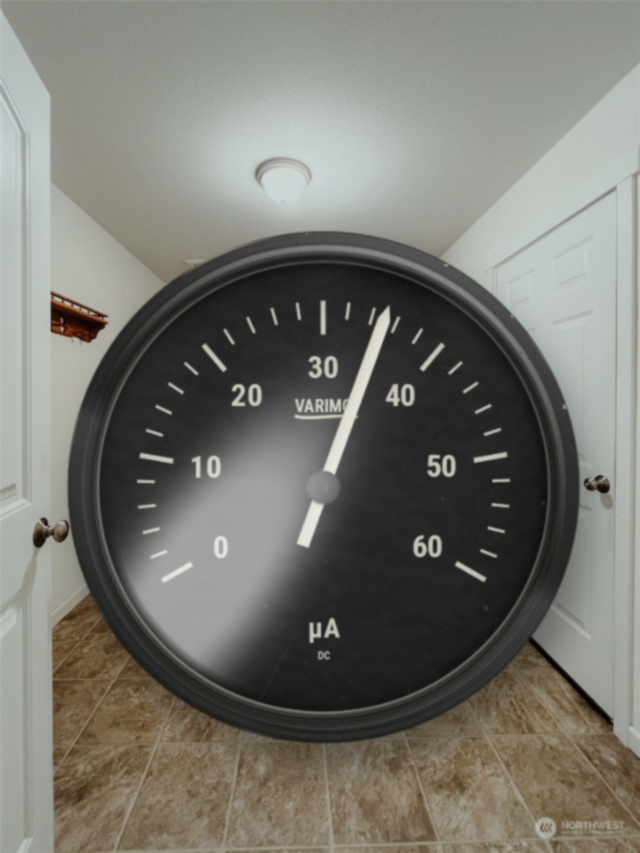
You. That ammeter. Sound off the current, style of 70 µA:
35 µA
